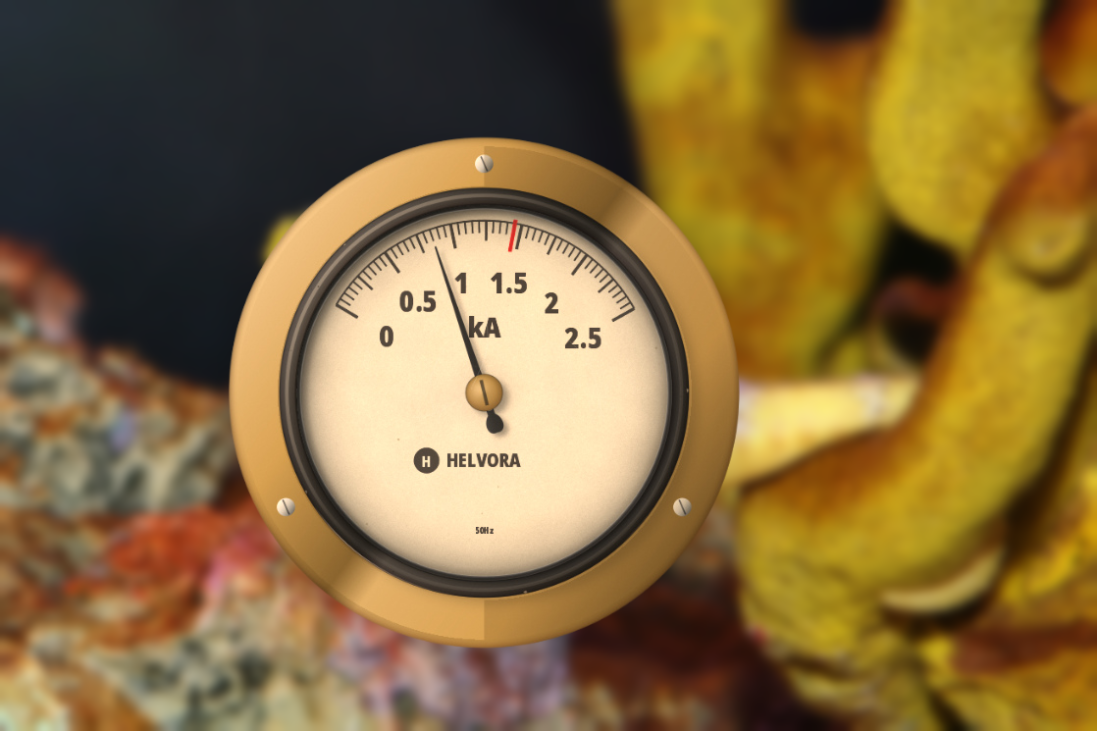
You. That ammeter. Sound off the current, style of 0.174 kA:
0.85 kA
